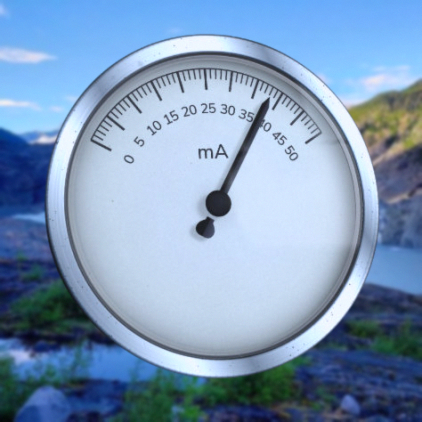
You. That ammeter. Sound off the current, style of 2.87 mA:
38 mA
